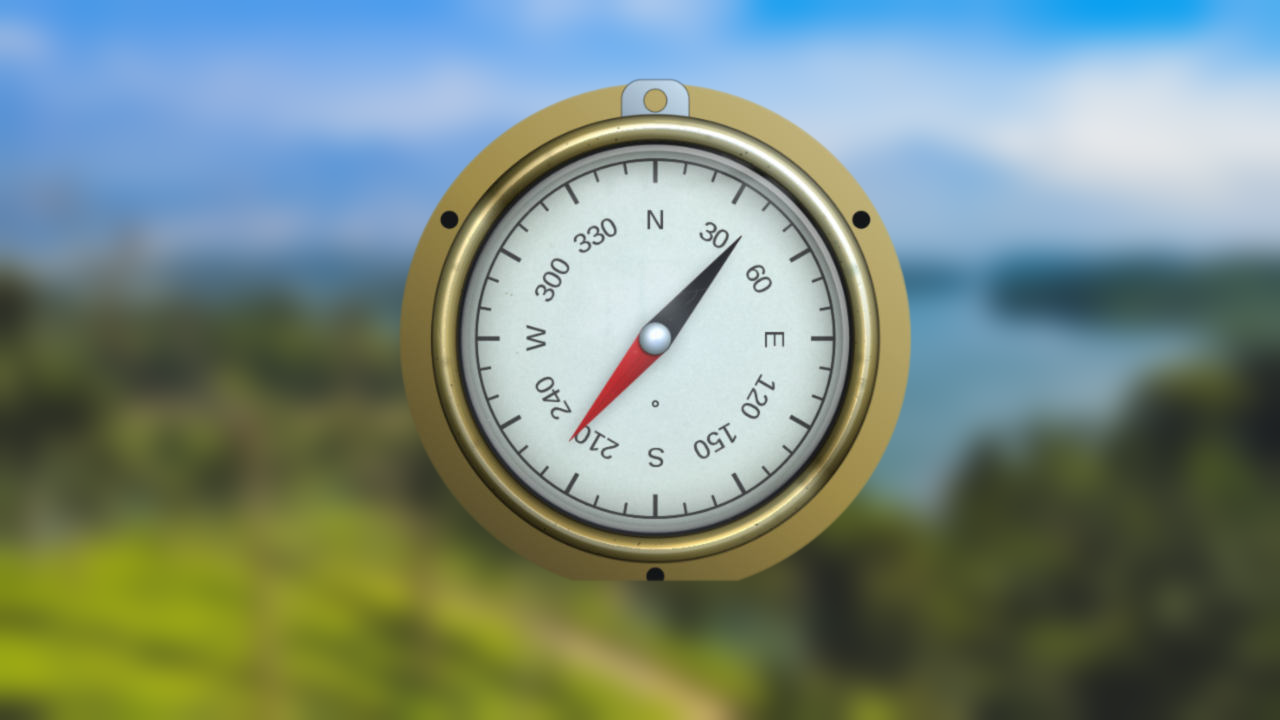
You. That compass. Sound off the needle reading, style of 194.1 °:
220 °
